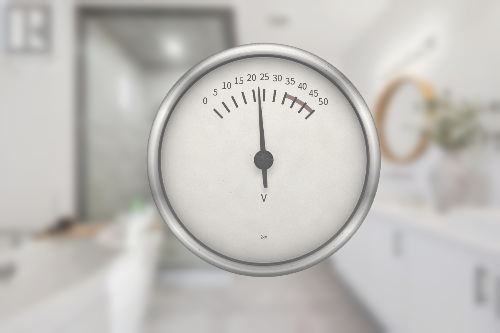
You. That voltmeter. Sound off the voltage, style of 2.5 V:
22.5 V
